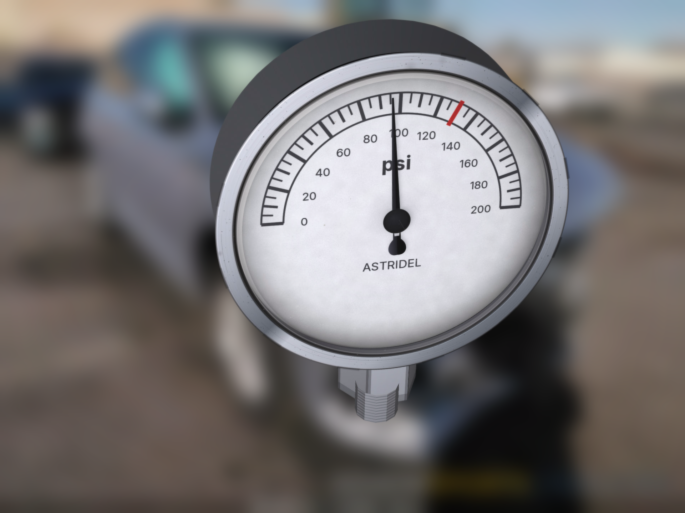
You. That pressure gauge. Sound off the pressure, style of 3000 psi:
95 psi
